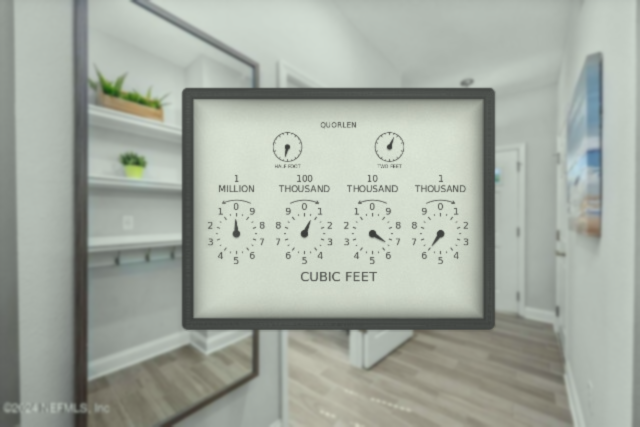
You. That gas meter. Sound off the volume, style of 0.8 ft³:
6600 ft³
